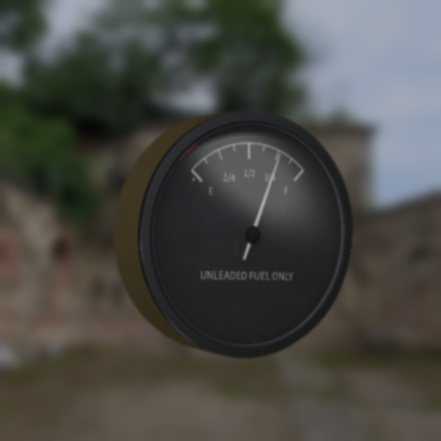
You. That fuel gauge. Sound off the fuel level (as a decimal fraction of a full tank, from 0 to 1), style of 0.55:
0.75
